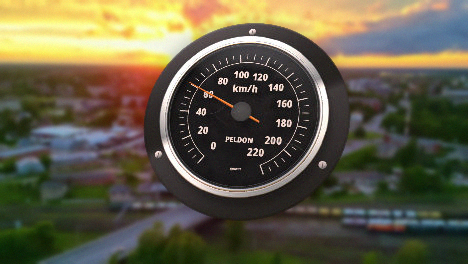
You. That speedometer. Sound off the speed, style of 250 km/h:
60 km/h
